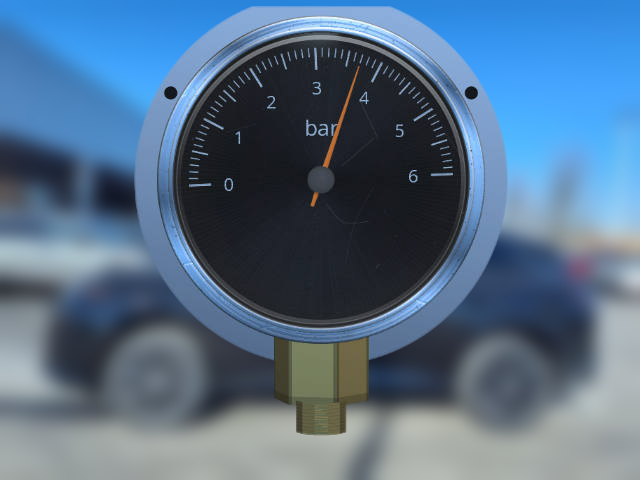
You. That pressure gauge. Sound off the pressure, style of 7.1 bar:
3.7 bar
